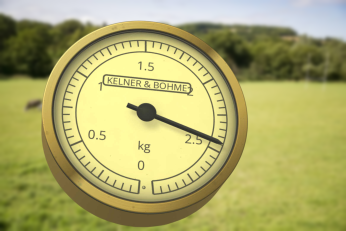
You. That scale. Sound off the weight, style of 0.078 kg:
2.45 kg
